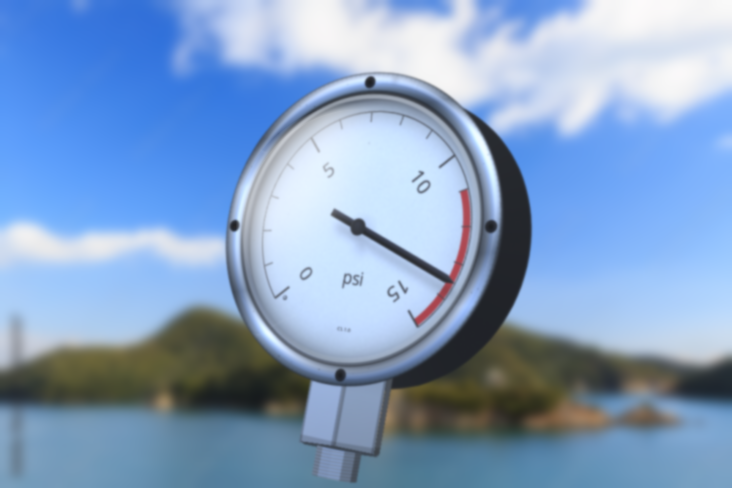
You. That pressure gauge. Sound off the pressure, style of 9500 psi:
13.5 psi
